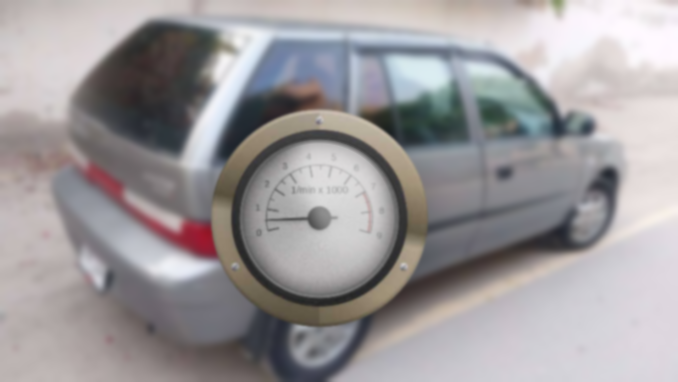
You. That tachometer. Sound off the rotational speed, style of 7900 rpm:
500 rpm
